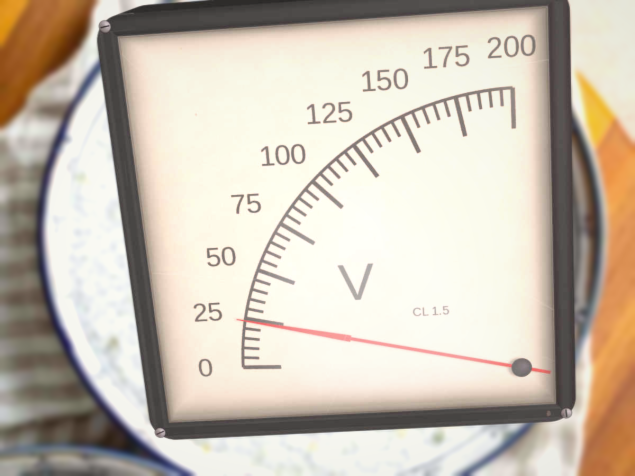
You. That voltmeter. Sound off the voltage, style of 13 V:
25 V
